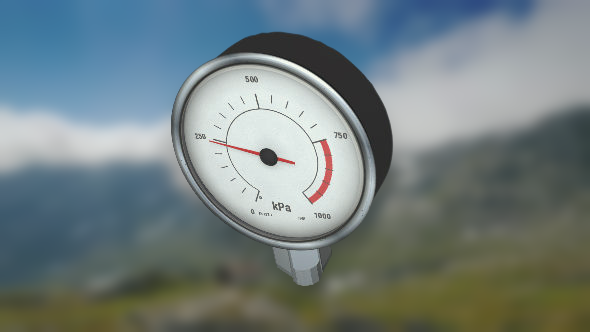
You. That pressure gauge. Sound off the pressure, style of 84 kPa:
250 kPa
